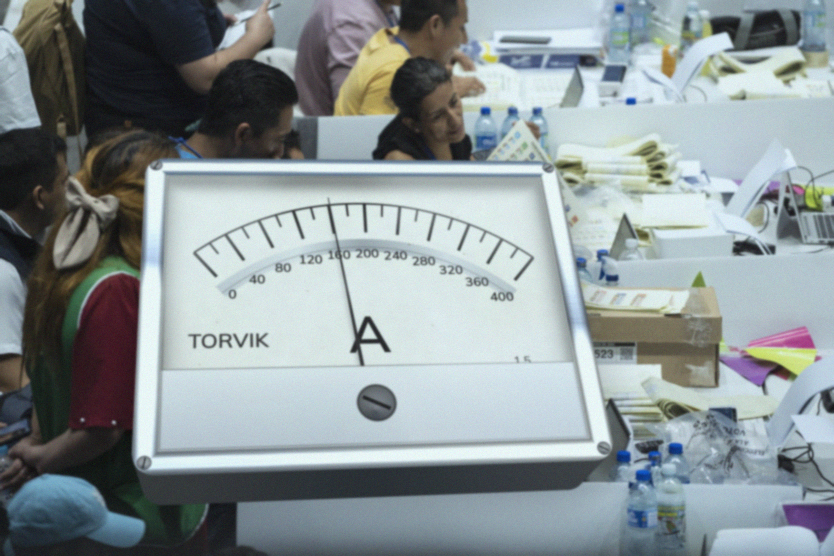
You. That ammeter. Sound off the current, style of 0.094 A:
160 A
